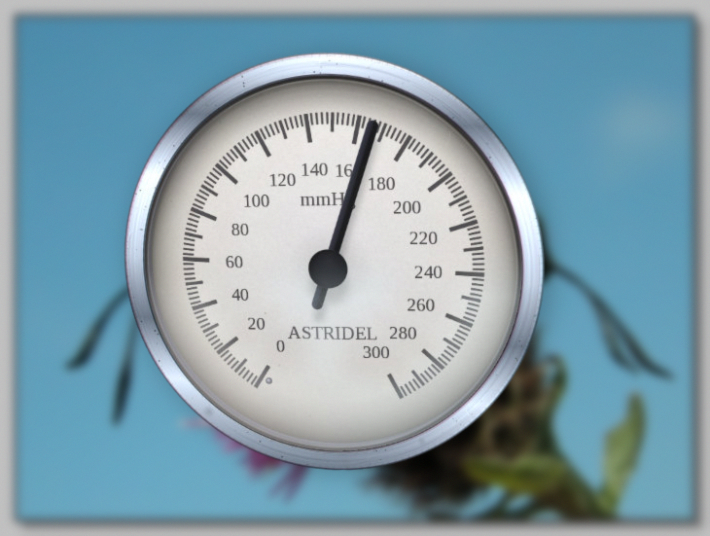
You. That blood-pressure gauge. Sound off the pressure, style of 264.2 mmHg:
166 mmHg
